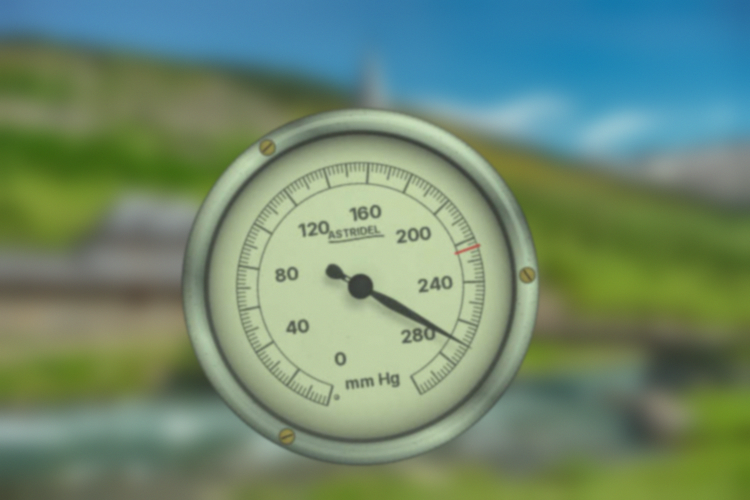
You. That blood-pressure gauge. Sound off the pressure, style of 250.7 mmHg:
270 mmHg
